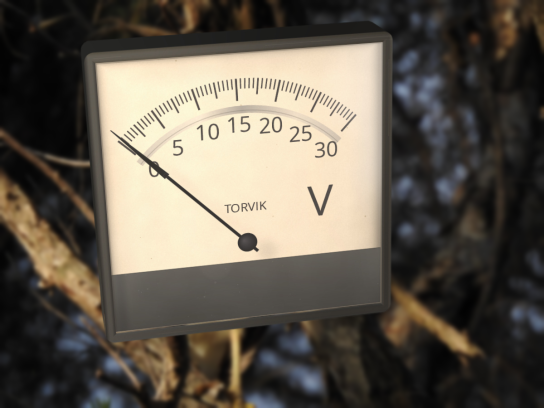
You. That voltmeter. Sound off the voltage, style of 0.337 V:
0.5 V
